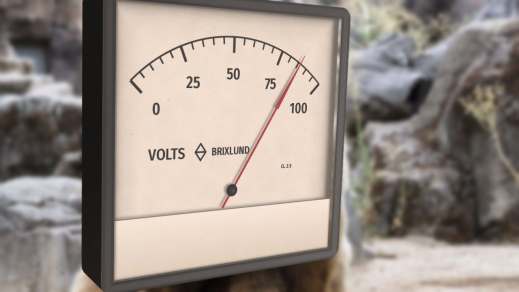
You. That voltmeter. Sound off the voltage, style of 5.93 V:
85 V
